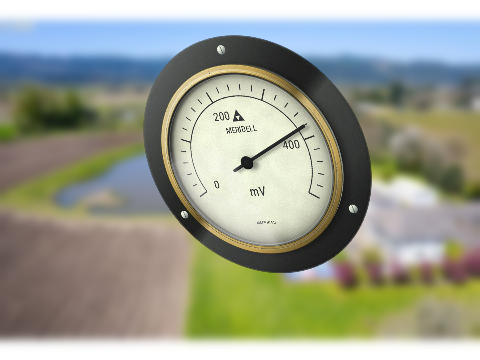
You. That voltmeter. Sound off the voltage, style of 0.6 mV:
380 mV
